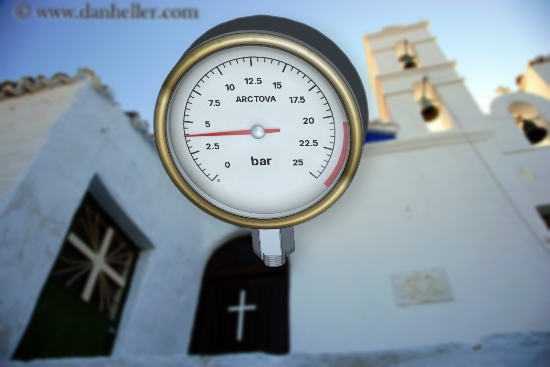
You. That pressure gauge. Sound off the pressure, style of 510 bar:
4 bar
